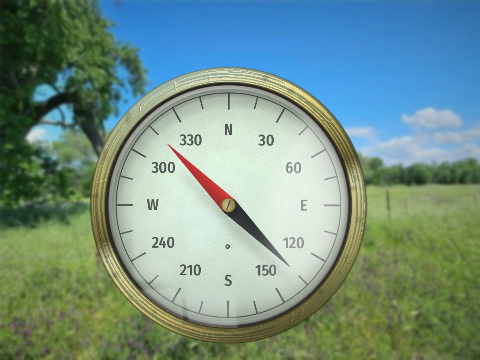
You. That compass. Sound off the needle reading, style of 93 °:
315 °
